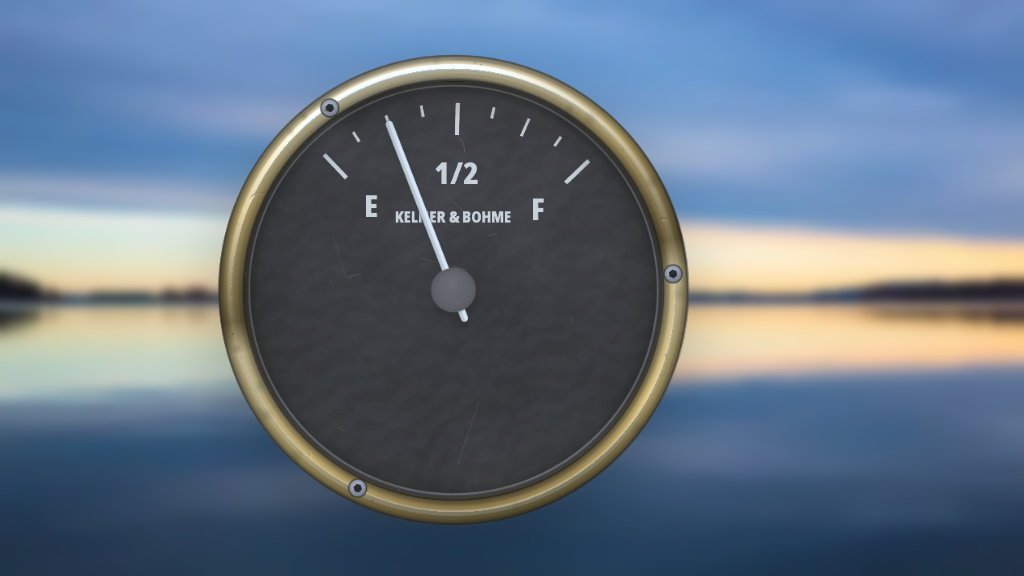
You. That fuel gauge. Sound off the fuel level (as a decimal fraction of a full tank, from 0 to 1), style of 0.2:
0.25
